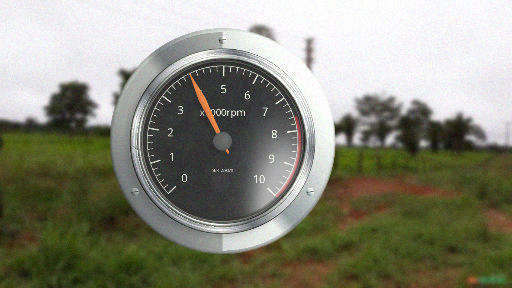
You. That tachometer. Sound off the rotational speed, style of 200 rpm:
4000 rpm
